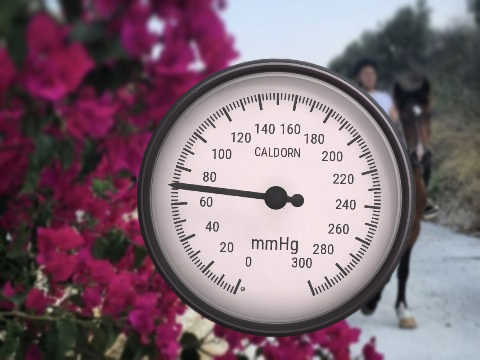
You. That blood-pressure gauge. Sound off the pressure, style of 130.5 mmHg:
70 mmHg
